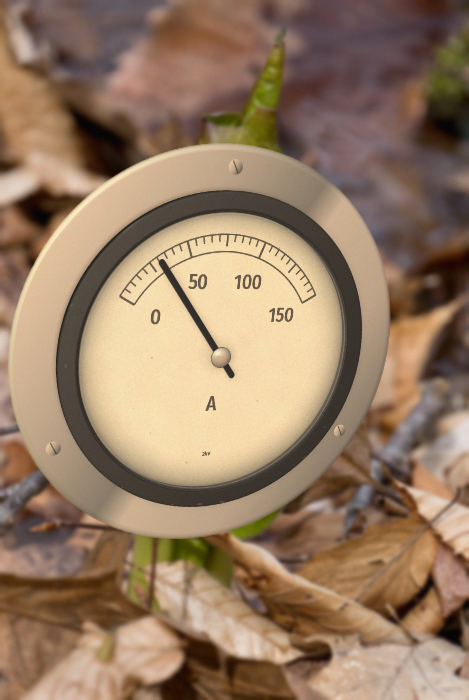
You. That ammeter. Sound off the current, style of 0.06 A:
30 A
